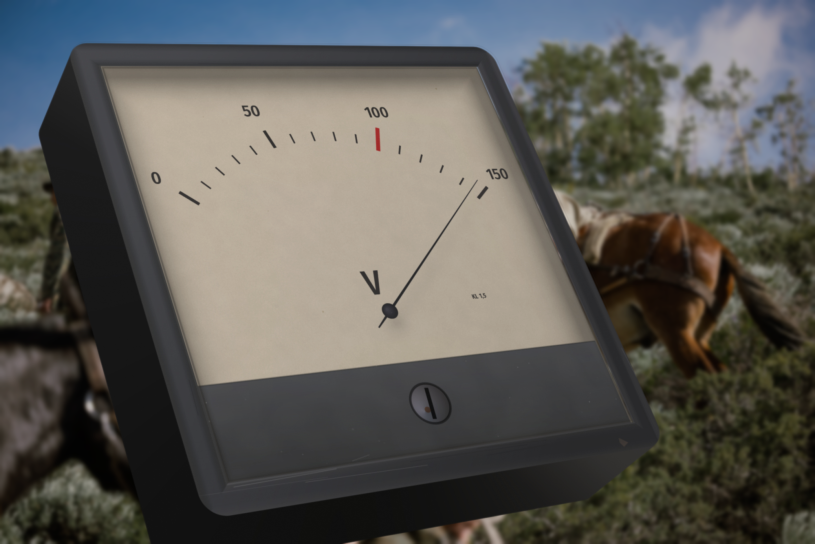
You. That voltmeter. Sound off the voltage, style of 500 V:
145 V
